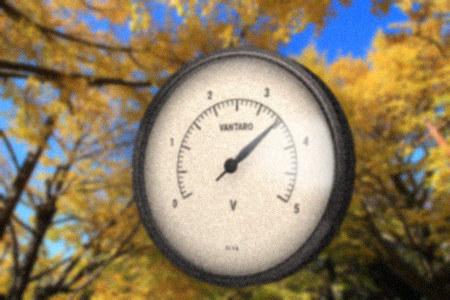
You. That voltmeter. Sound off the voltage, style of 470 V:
3.5 V
